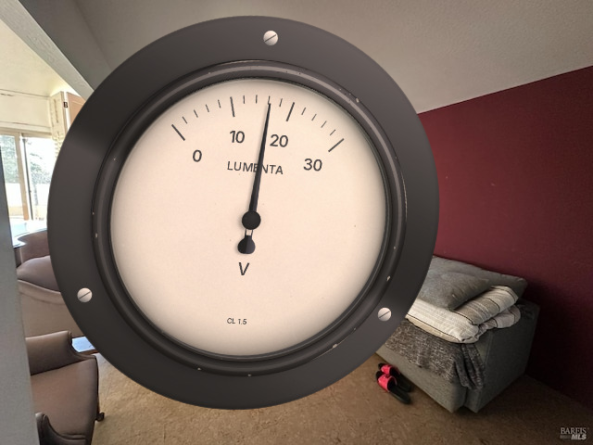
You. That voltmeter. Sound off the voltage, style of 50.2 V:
16 V
